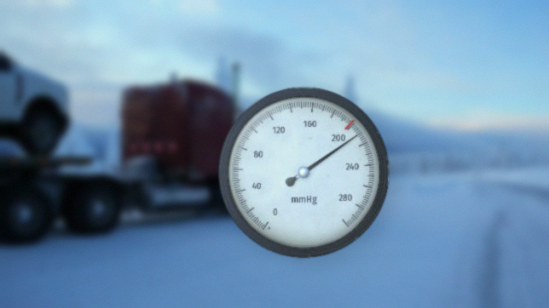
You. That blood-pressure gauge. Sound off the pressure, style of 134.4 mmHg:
210 mmHg
